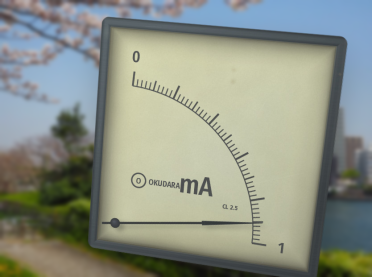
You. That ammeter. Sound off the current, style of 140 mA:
0.9 mA
